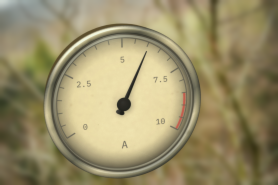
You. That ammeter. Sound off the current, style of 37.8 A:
6 A
